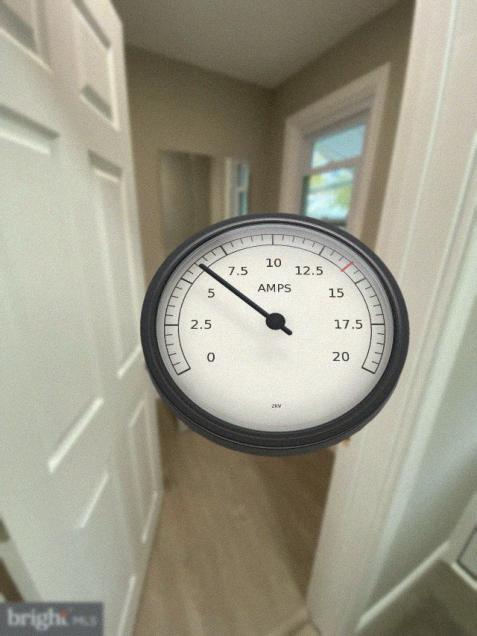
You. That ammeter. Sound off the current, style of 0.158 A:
6 A
